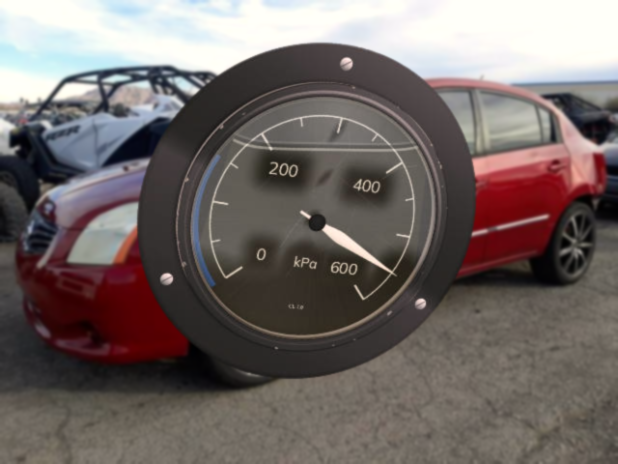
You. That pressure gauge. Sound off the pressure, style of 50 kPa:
550 kPa
